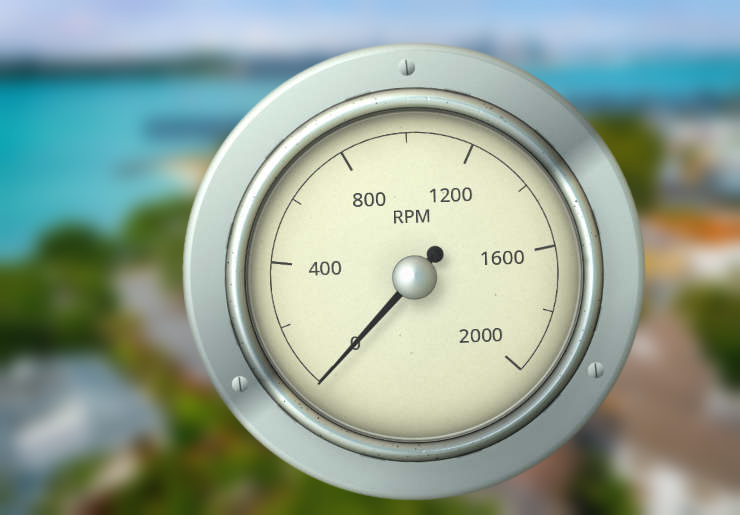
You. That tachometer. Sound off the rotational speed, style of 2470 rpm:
0 rpm
